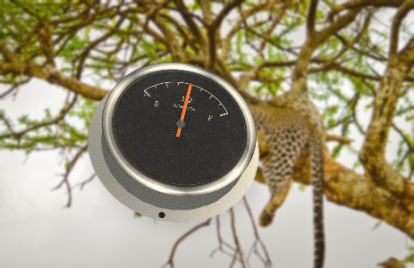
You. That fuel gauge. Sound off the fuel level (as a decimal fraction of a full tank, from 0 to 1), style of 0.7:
0.5
